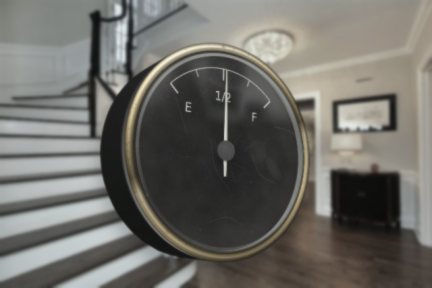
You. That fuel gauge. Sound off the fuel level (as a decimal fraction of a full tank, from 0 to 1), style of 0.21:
0.5
